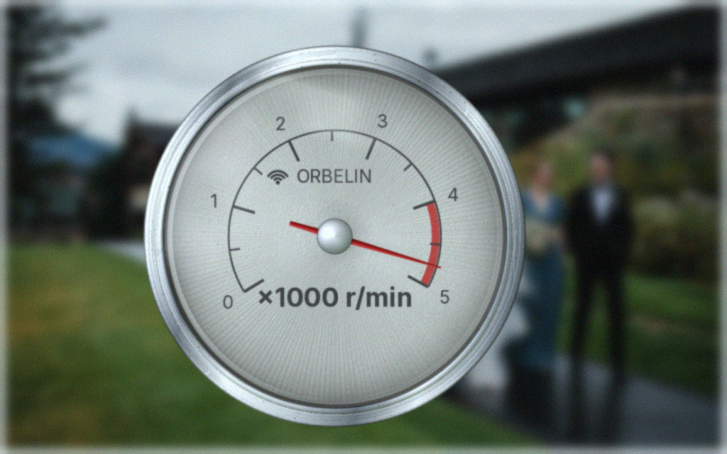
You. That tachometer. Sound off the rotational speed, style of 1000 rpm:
4750 rpm
